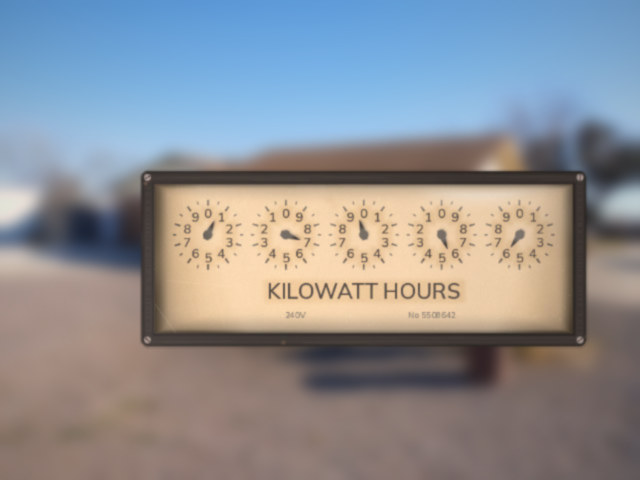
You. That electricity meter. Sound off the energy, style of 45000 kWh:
6956 kWh
